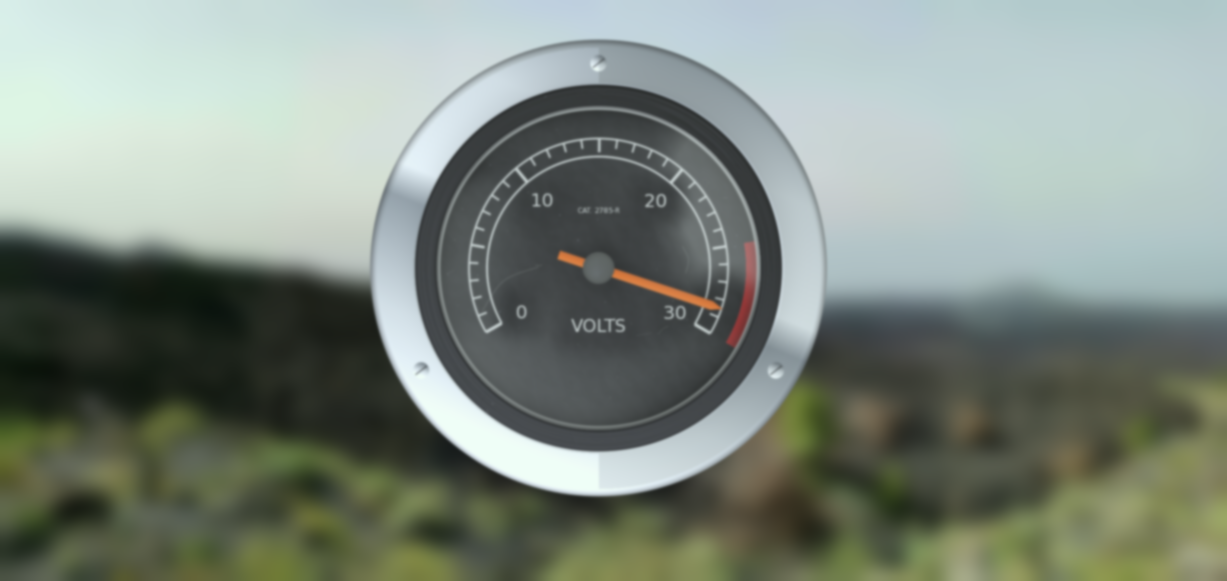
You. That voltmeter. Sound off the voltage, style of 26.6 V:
28.5 V
